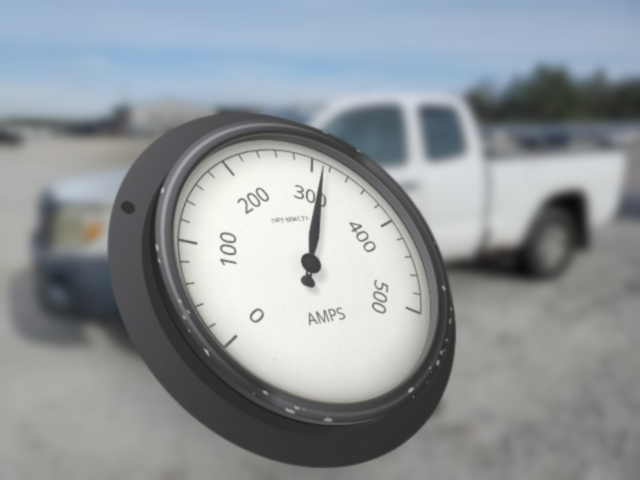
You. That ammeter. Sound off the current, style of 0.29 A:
310 A
